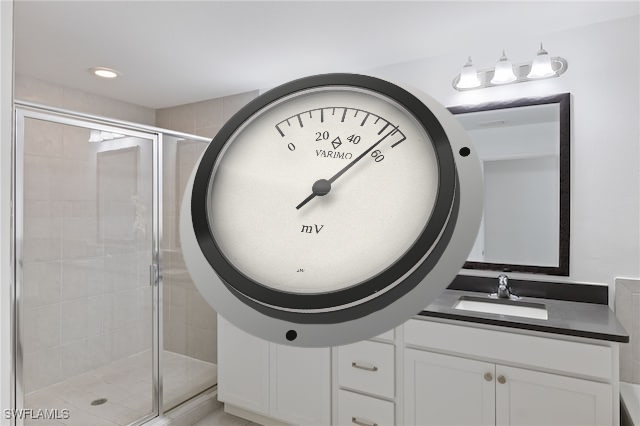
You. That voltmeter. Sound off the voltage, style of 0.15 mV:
55 mV
